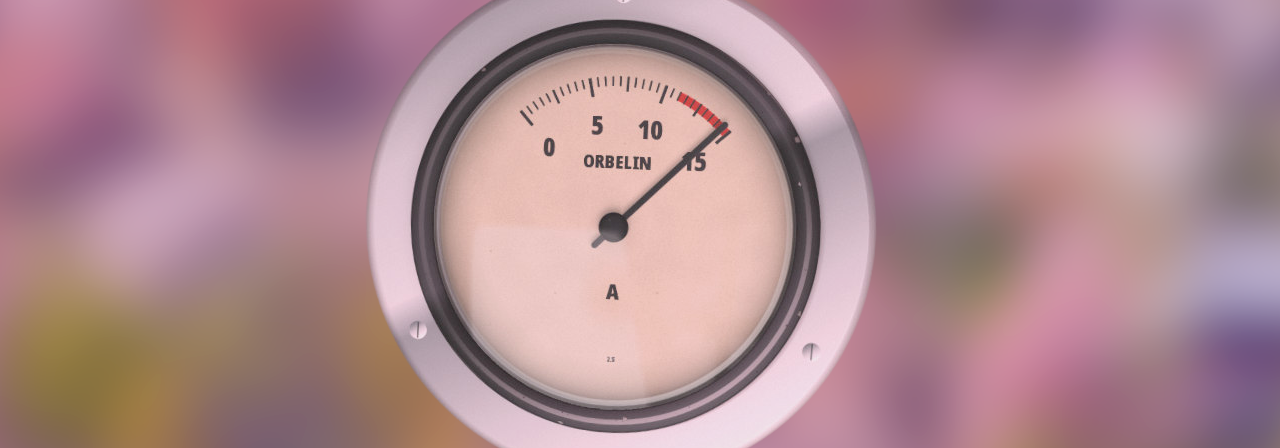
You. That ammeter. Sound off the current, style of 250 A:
14.5 A
